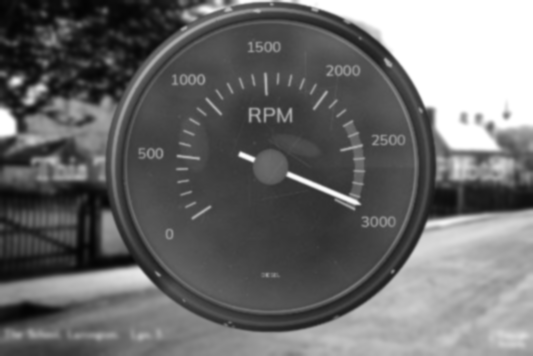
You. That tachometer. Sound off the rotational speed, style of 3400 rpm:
2950 rpm
